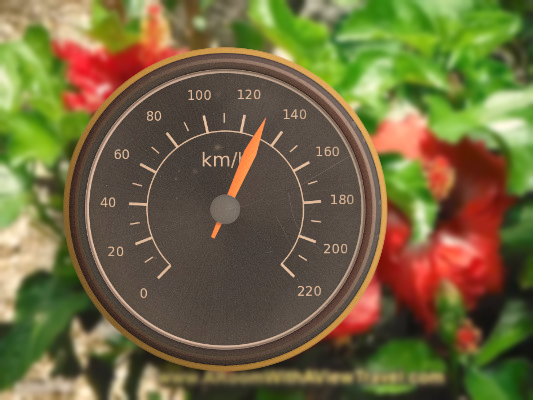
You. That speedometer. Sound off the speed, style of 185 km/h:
130 km/h
